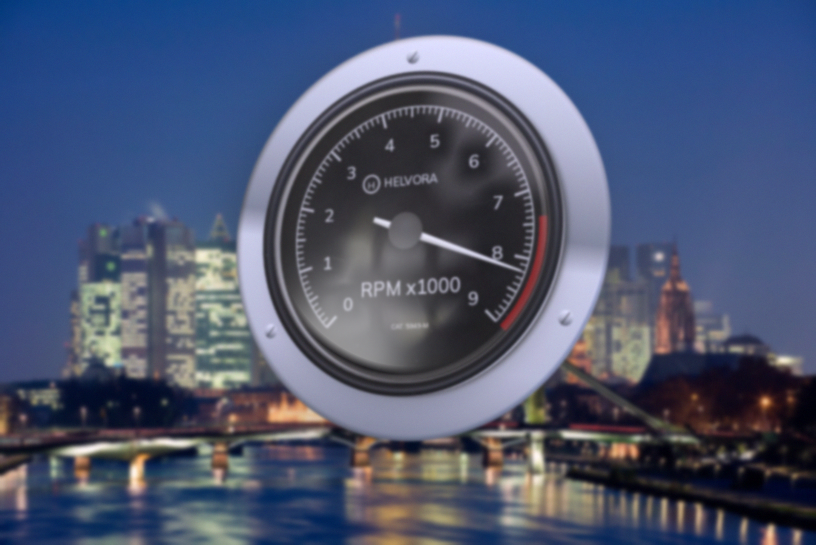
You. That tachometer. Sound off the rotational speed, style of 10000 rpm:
8200 rpm
